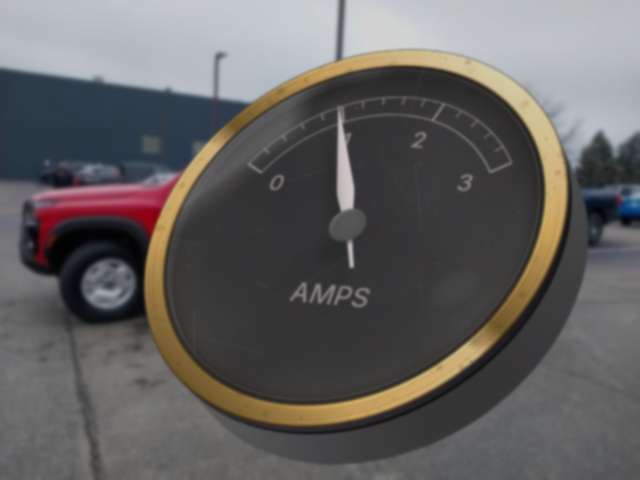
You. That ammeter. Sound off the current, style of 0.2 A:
1 A
